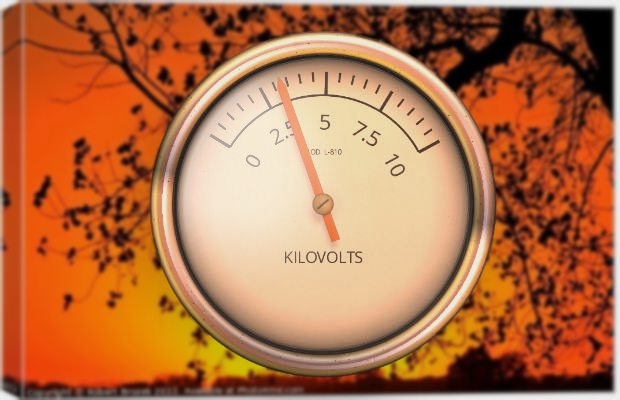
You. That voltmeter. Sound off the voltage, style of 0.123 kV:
3.25 kV
